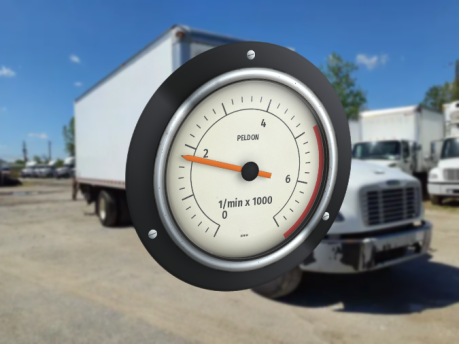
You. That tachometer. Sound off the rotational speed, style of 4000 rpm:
1800 rpm
